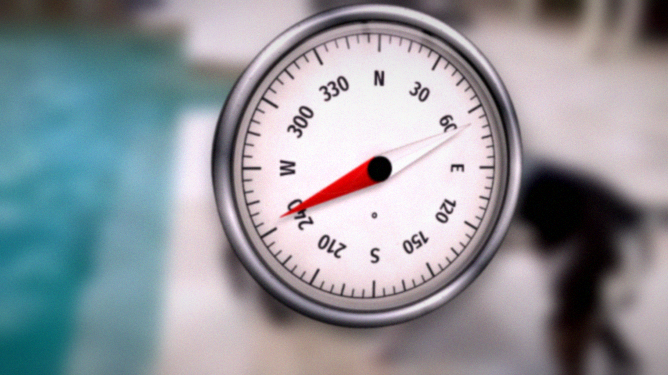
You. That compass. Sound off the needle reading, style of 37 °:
245 °
